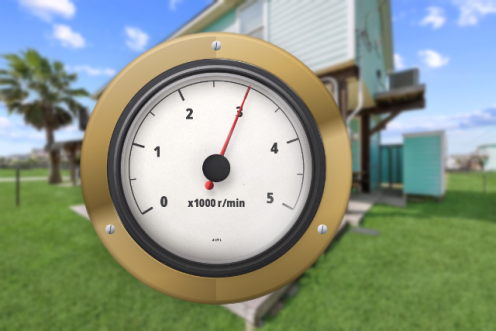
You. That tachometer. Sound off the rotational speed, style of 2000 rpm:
3000 rpm
